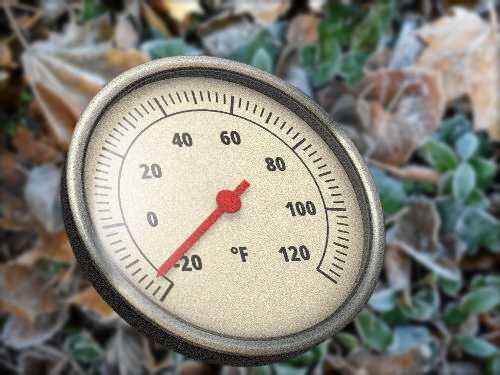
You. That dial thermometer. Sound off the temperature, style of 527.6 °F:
-16 °F
